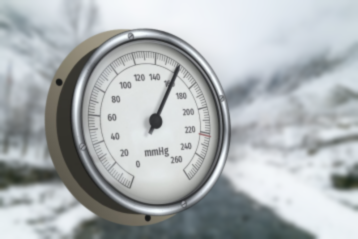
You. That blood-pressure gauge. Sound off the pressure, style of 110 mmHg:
160 mmHg
